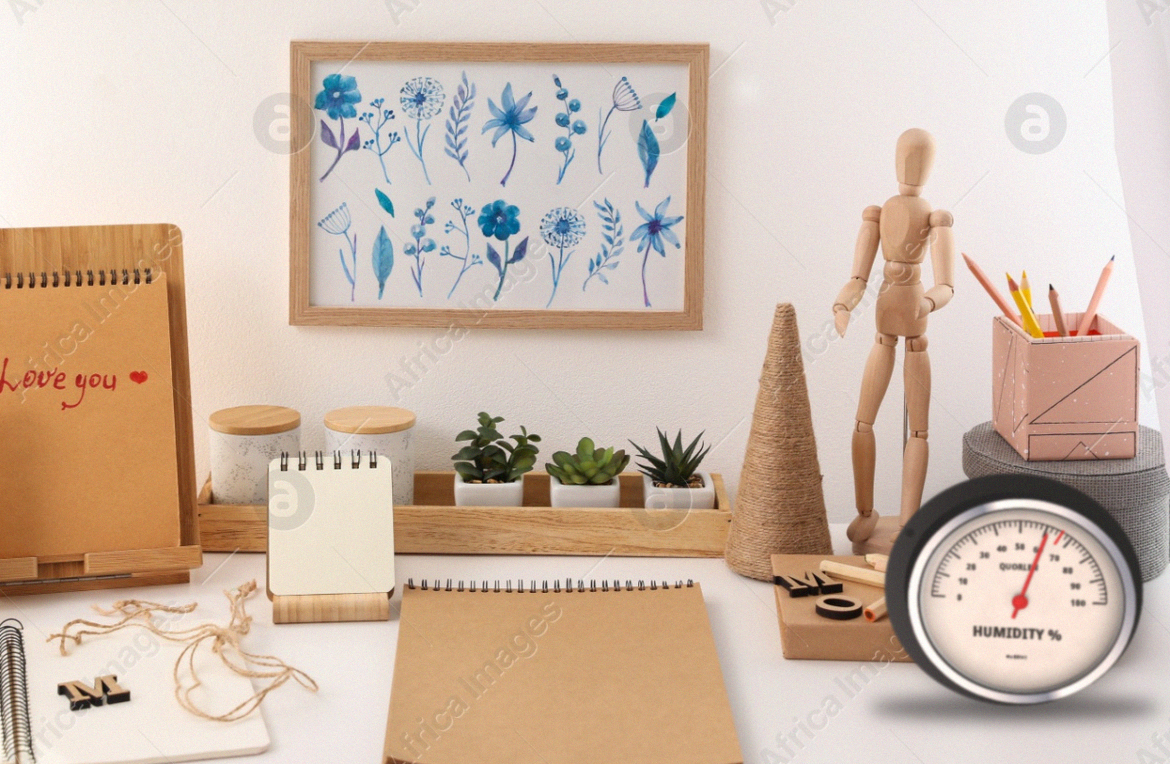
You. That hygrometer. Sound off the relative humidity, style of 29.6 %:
60 %
